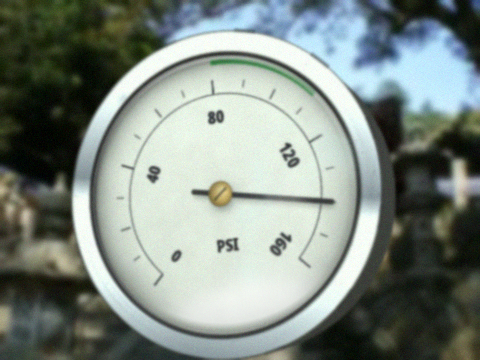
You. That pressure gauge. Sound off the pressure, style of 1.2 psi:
140 psi
